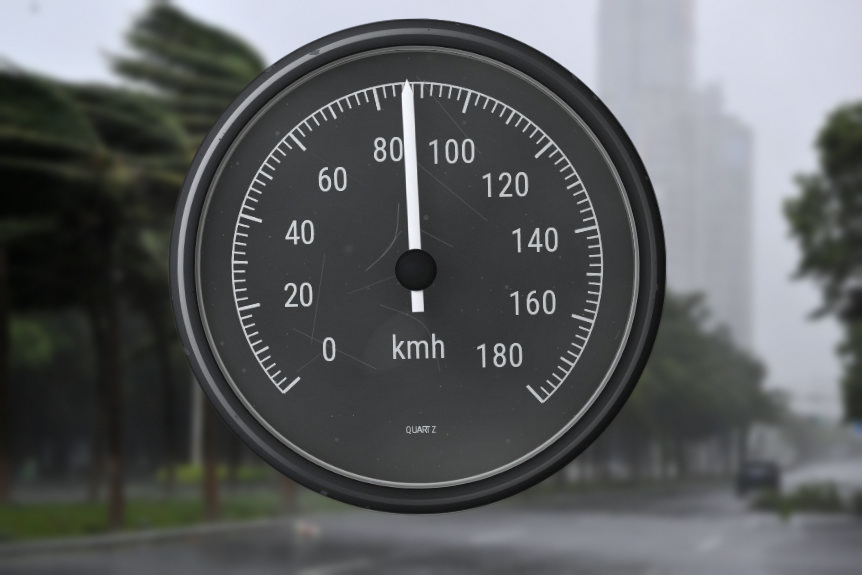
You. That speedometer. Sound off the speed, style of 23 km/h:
87 km/h
